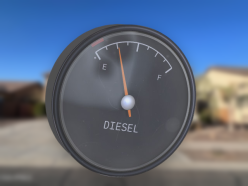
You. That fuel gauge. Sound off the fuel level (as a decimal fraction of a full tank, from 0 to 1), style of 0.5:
0.25
